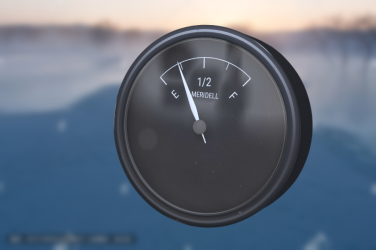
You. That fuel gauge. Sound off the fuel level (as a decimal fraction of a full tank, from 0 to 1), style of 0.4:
0.25
